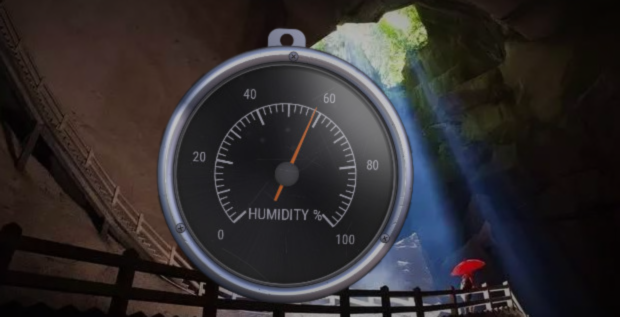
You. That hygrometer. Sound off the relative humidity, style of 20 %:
58 %
